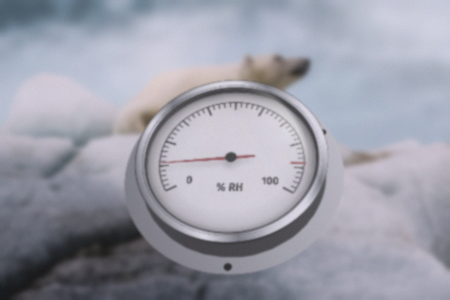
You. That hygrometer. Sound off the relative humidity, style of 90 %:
10 %
